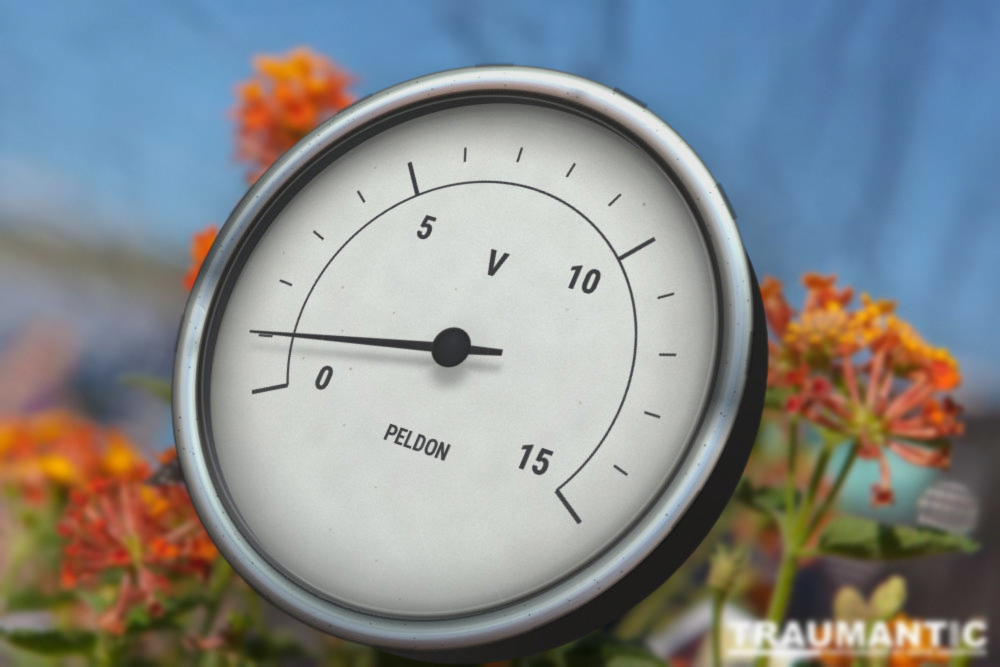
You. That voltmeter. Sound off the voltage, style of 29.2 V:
1 V
